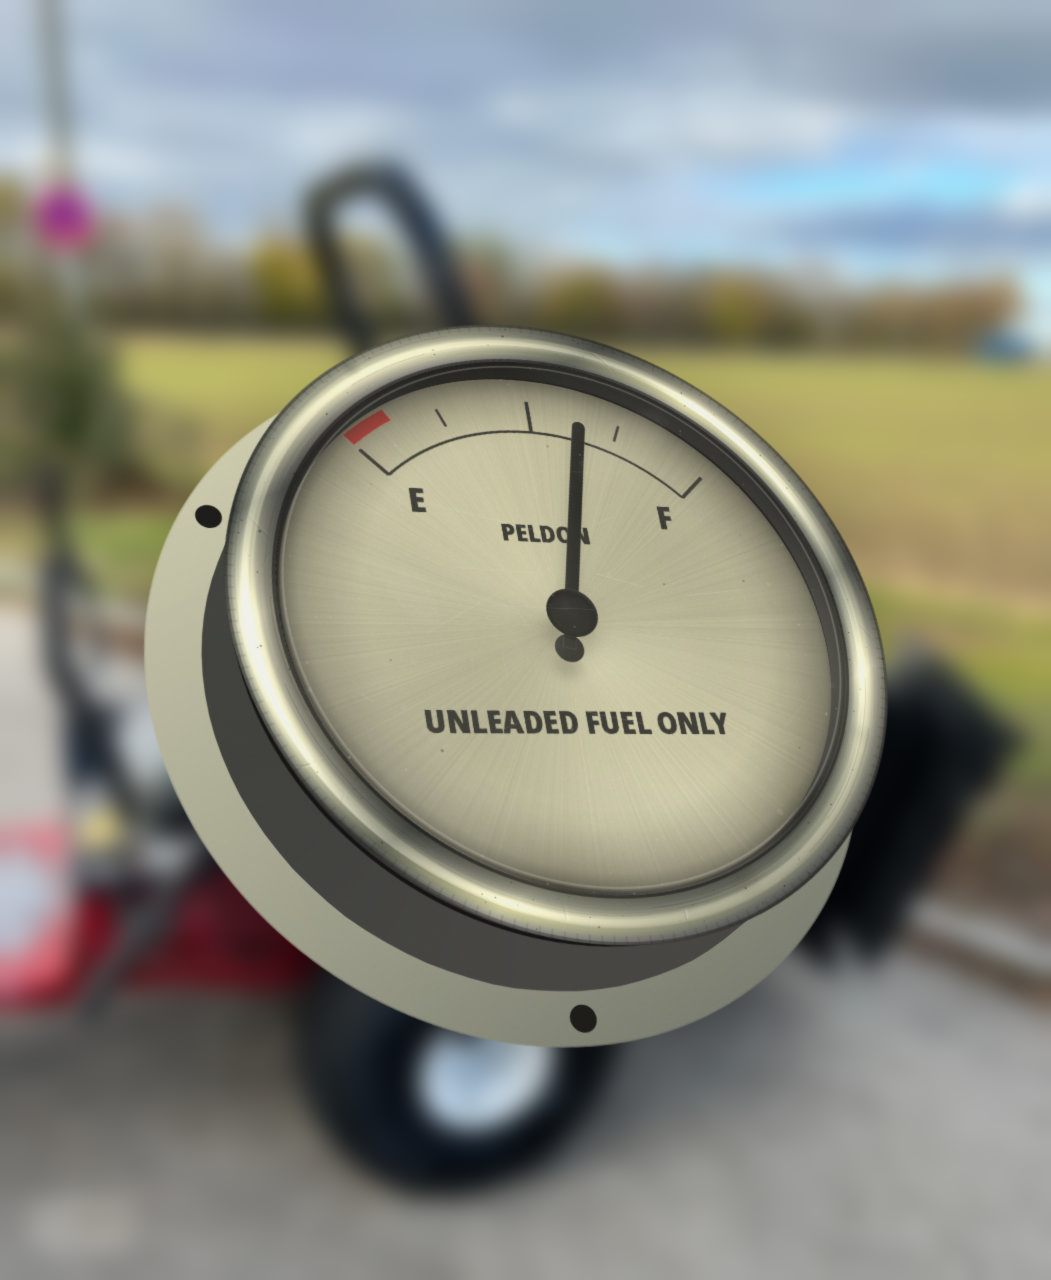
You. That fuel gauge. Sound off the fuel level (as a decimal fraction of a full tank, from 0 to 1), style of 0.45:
0.625
